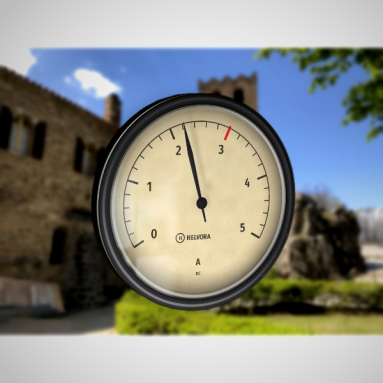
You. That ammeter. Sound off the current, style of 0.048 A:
2.2 A
